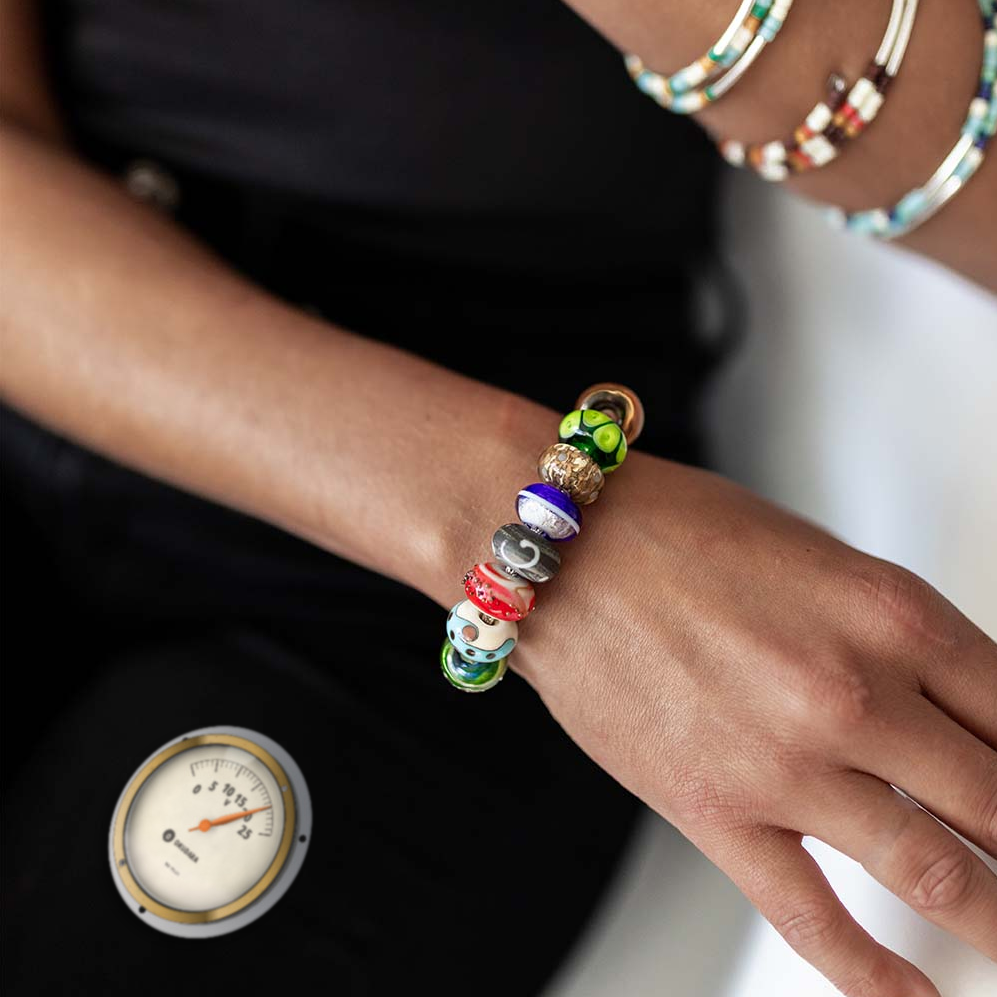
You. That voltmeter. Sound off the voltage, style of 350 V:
20 V
